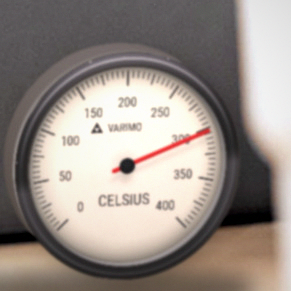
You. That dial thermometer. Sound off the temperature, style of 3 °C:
300 °C
